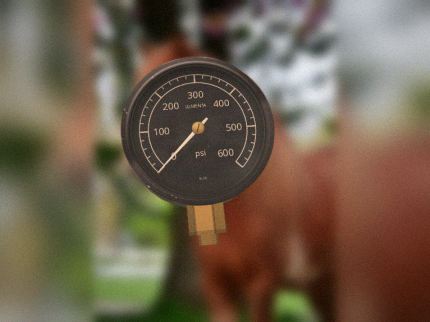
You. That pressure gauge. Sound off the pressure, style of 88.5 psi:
0 psi
